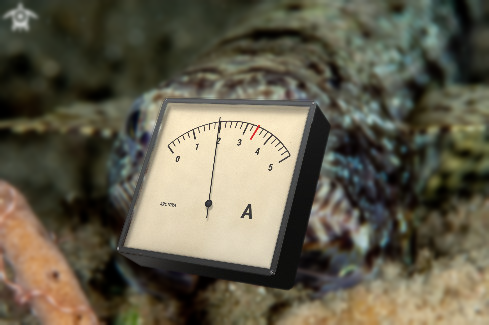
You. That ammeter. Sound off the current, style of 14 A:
2 A
